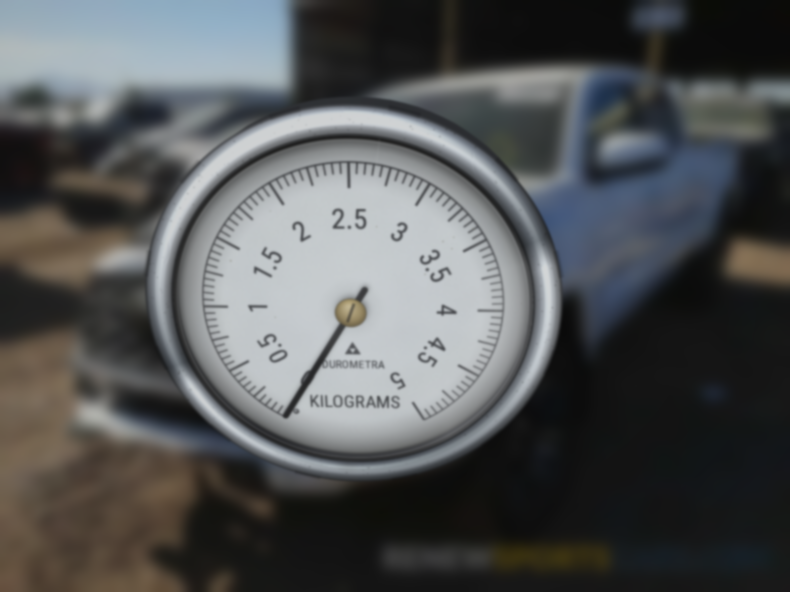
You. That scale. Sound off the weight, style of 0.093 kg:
0 kg
